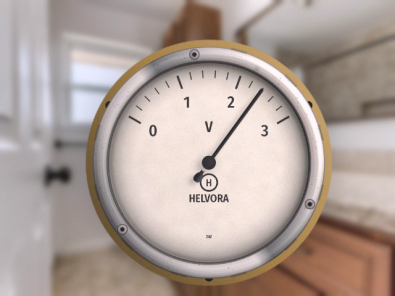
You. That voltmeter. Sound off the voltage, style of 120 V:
2.4 V
